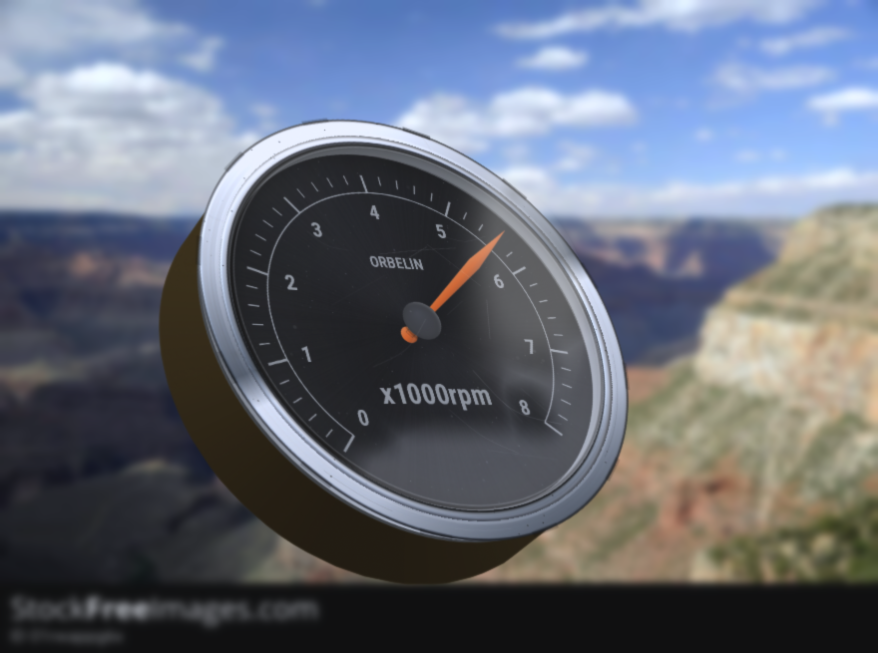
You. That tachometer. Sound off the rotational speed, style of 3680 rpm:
5600 rpm
